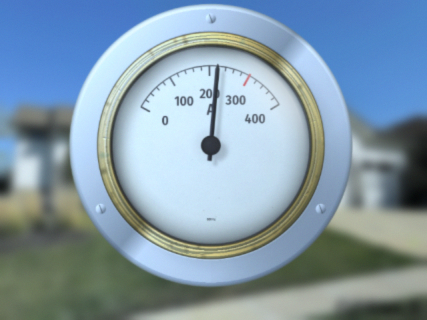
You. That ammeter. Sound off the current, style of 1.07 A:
220 A
